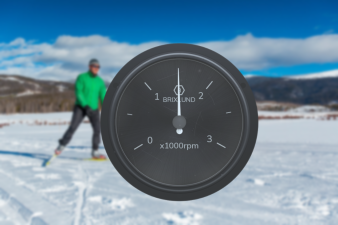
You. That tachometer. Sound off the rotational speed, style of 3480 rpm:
1500 rpm
